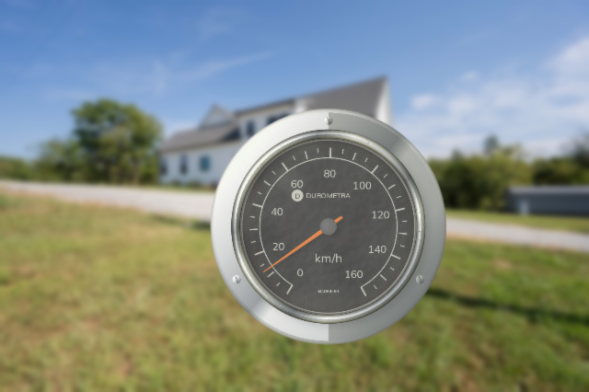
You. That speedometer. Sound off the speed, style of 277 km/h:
12.5 km/h
